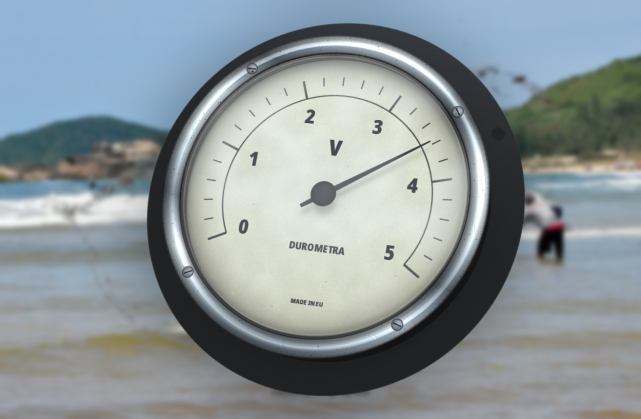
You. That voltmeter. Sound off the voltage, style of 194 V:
3.6 V
